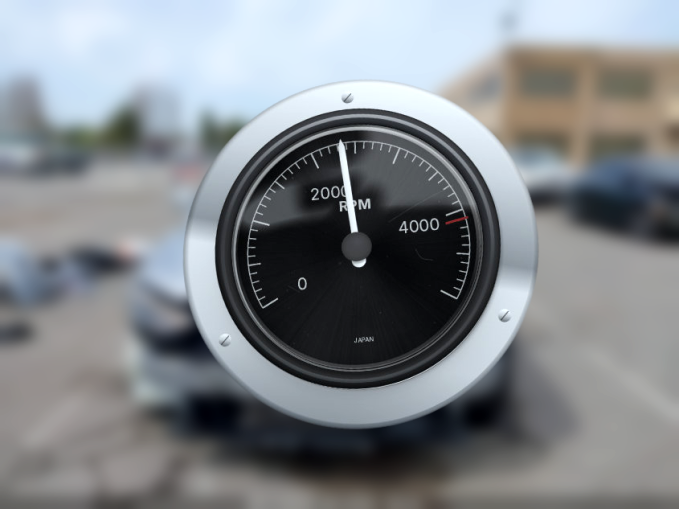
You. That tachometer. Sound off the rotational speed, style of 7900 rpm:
2350 rpm
